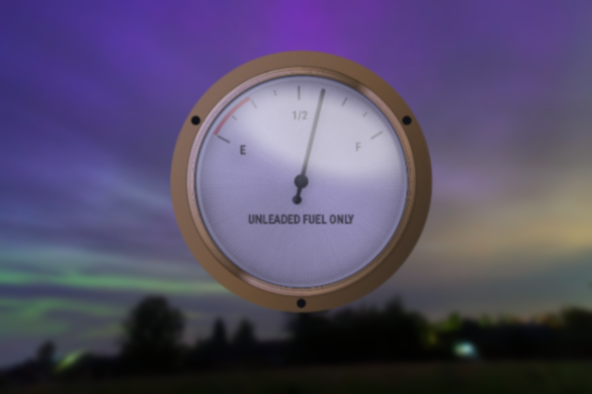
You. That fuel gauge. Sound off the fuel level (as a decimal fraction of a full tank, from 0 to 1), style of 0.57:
0.625
